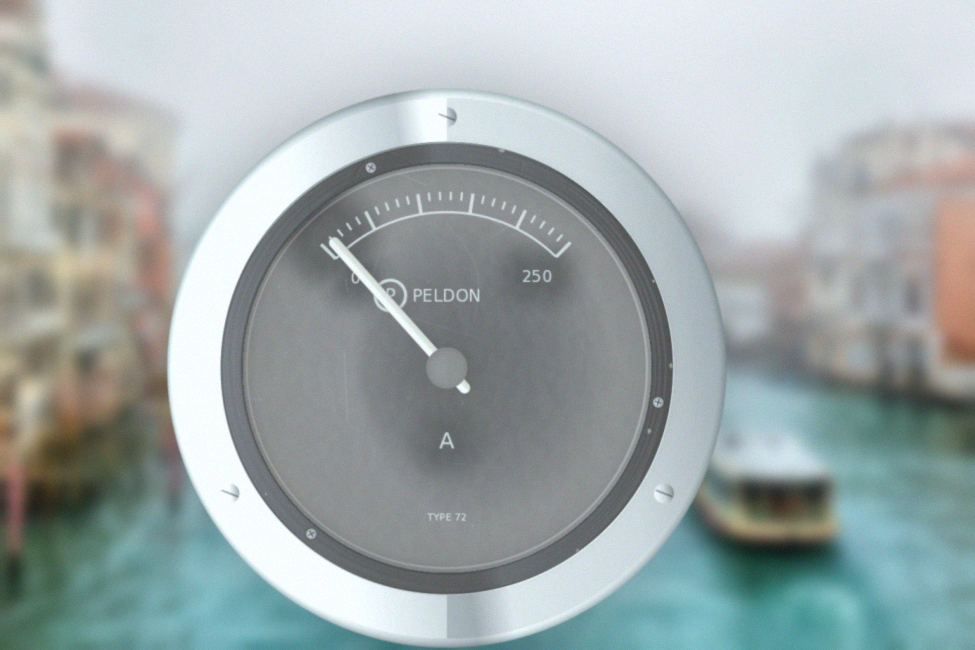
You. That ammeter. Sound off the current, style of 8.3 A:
10 A
